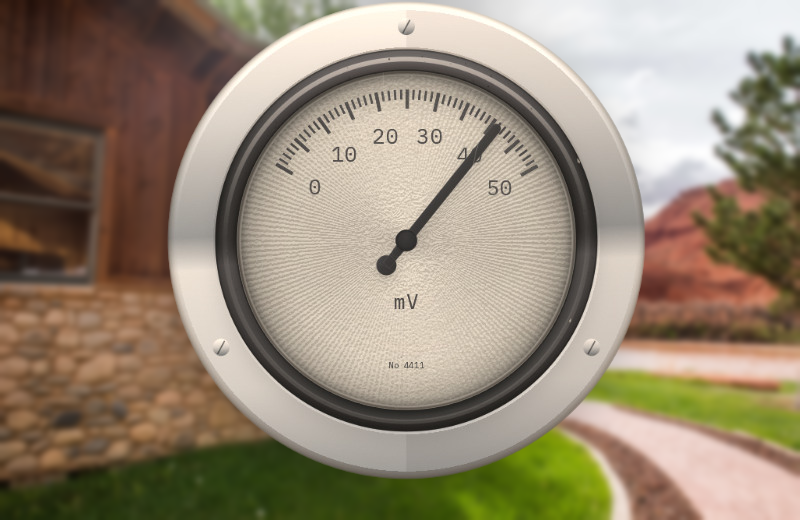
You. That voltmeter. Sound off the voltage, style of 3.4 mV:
41 mV
